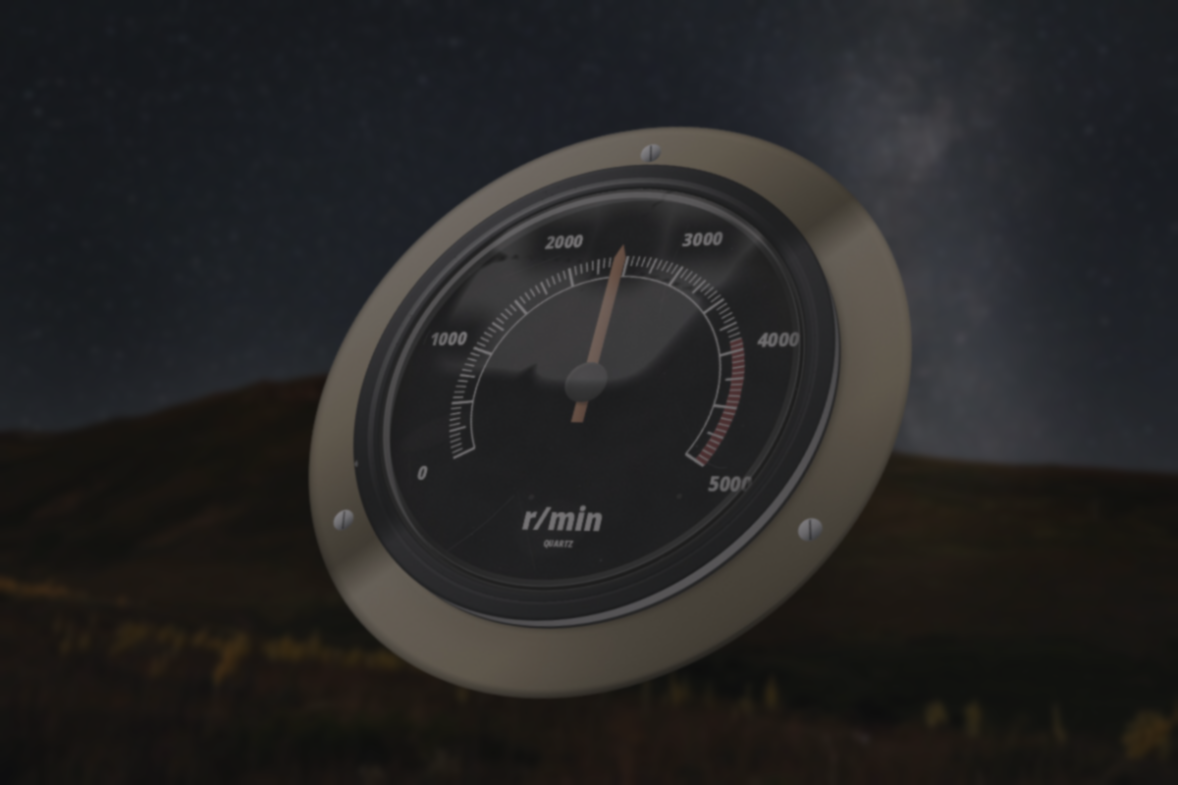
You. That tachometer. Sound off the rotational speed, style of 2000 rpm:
2500 rpm
